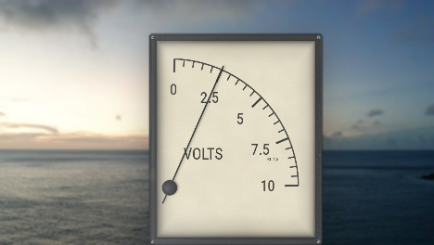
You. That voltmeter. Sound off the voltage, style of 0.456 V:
2.5 V
